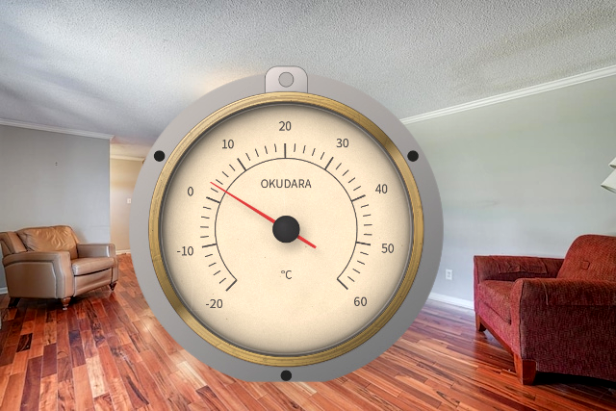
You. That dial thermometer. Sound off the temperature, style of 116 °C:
3 °C
